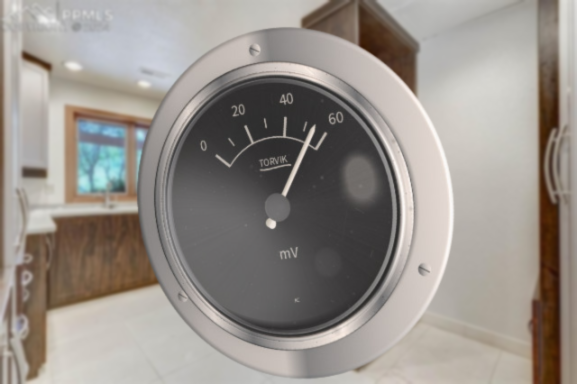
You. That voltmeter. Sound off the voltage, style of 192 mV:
55 mV
